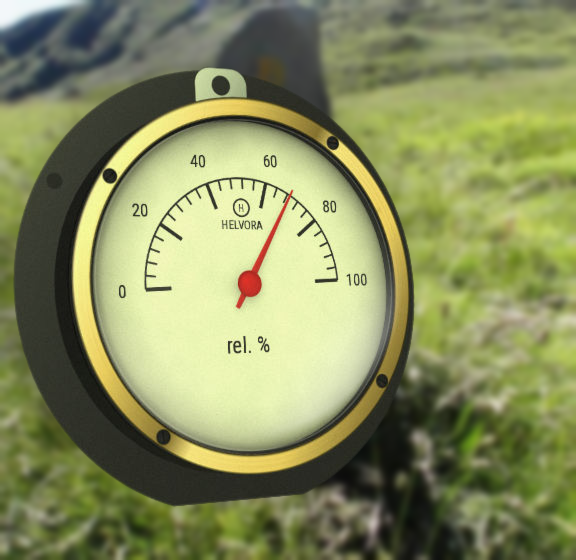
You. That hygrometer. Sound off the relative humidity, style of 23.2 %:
68 %
